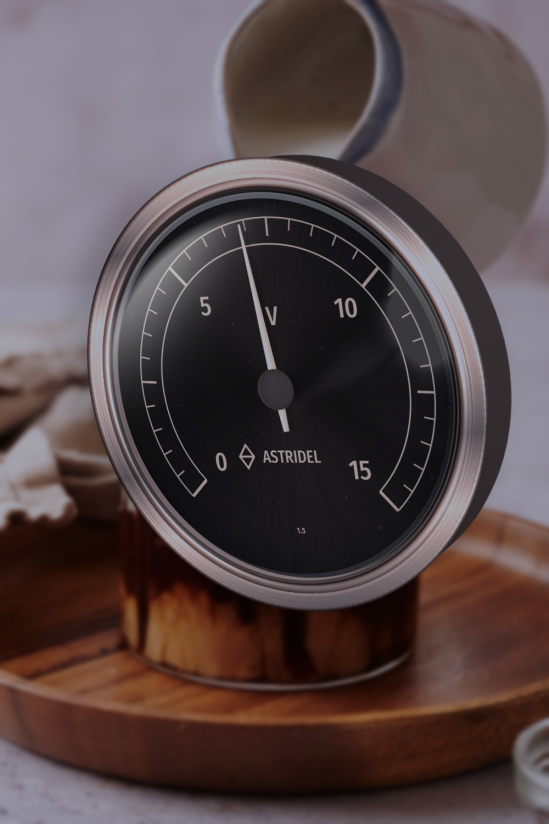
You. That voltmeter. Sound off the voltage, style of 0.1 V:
7 V
